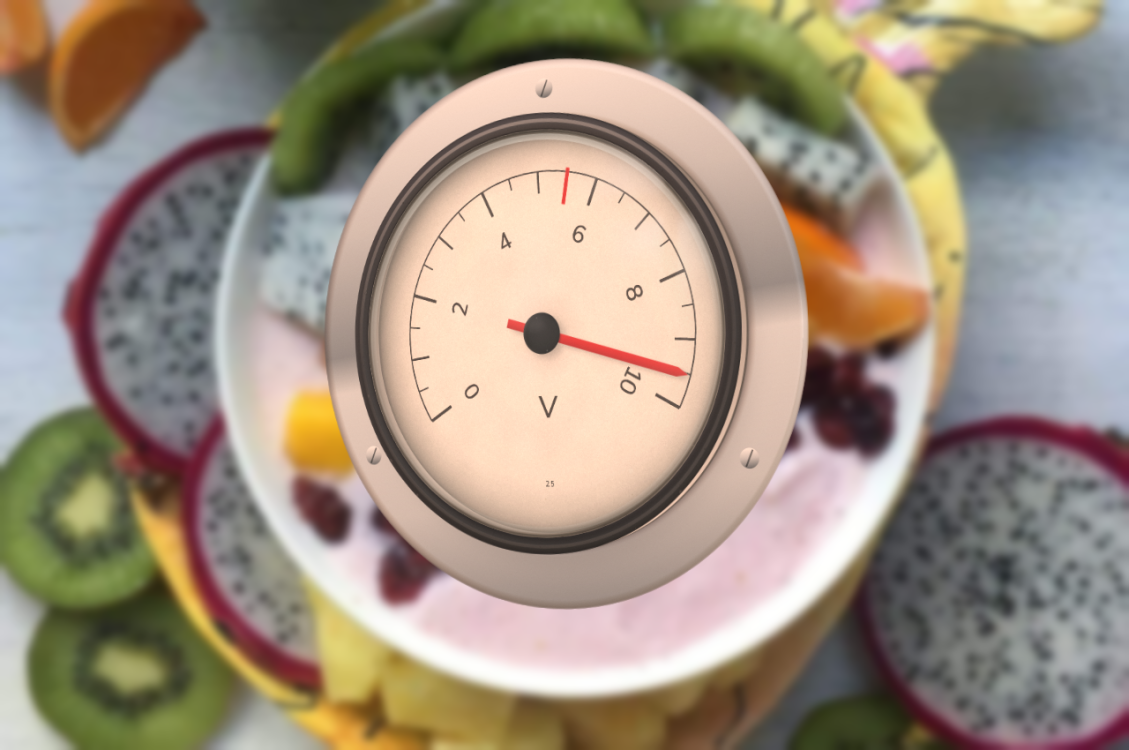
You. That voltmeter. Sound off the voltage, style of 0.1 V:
9.5 V
